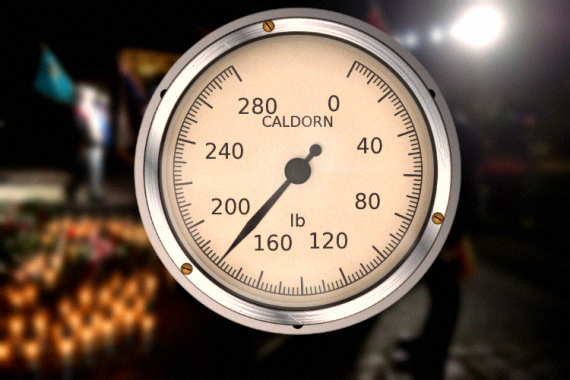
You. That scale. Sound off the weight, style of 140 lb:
180 lb
